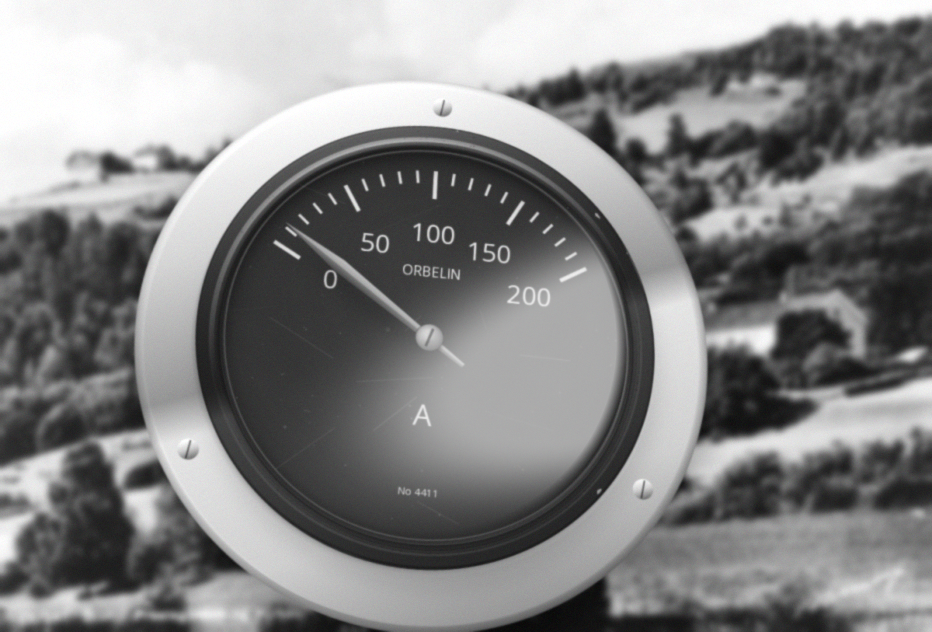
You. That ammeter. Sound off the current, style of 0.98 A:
10 A
